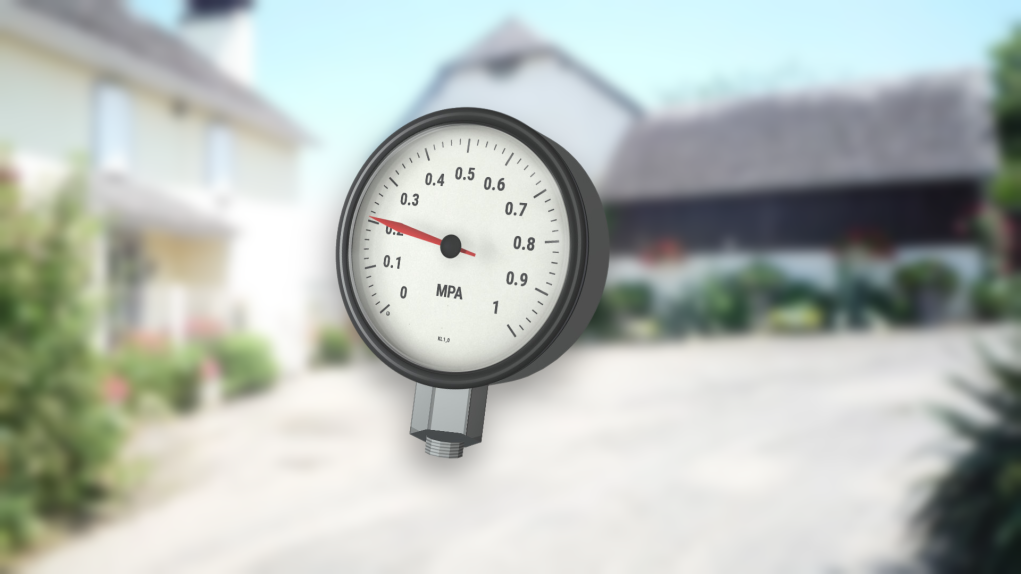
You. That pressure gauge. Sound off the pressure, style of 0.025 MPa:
0.21 MPa
